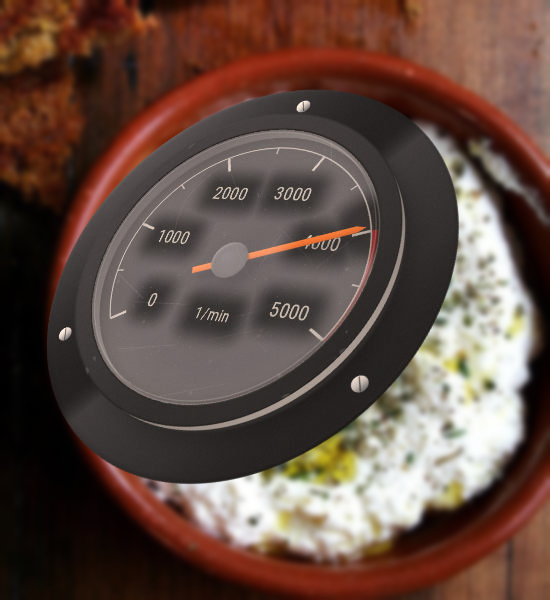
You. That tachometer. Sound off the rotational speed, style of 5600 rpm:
4000 rpm
